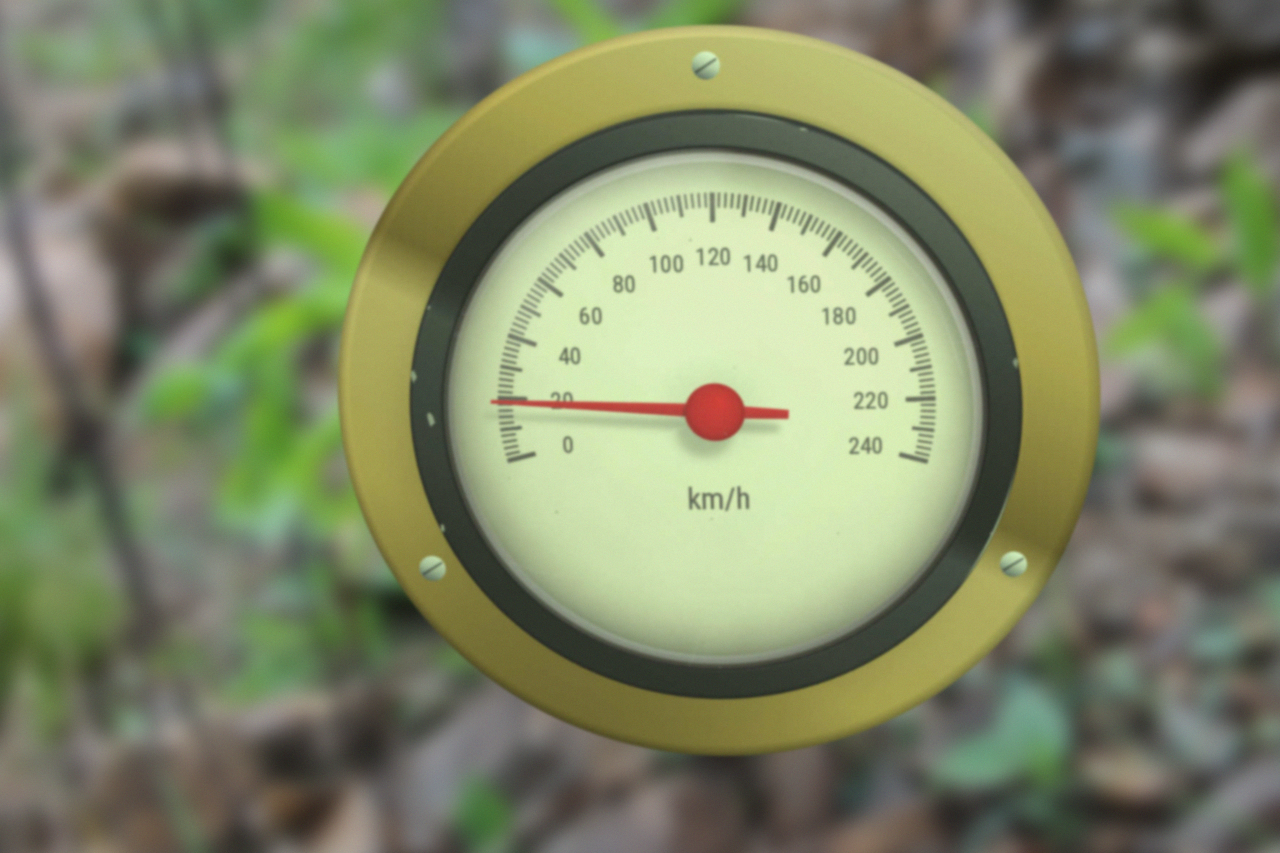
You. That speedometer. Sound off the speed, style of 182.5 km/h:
20 km/h
